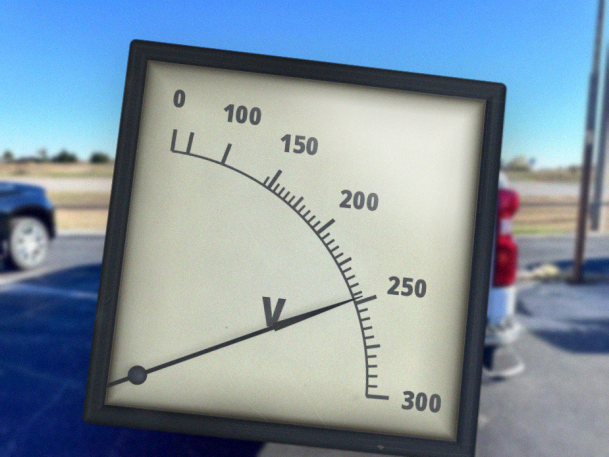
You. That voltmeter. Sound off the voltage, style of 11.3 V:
247.5 V
